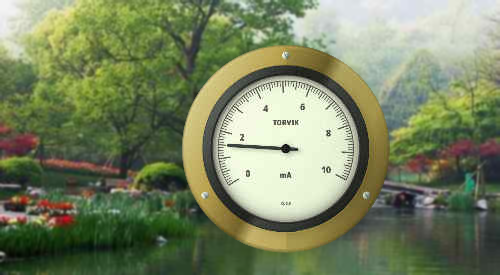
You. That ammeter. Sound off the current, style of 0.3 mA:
1.5 mA
